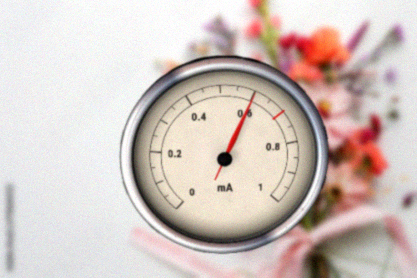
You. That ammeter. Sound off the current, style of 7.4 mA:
0.6 mA
